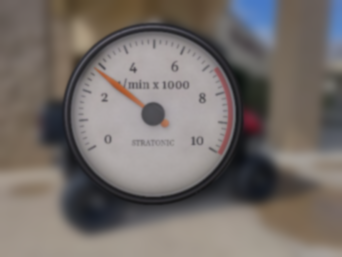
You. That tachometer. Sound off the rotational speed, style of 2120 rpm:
2800 rpm
